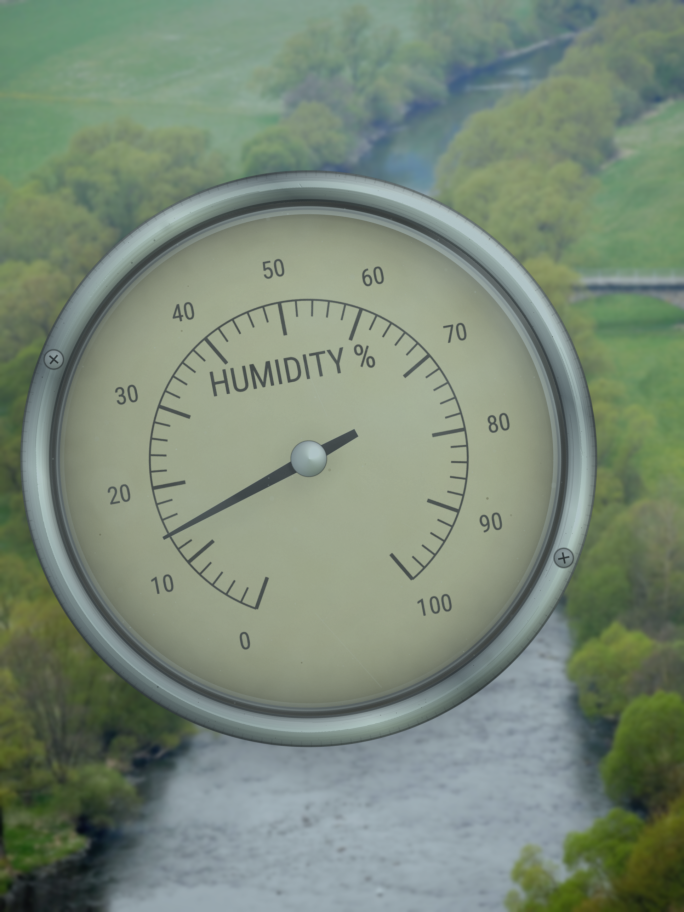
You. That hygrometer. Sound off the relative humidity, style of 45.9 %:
14 %
